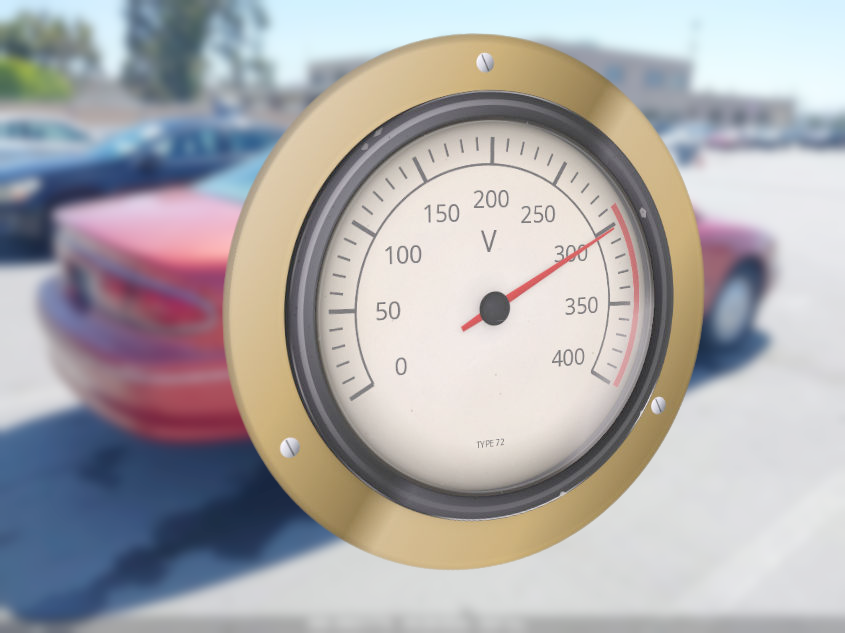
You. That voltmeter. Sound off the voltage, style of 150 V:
300 V
